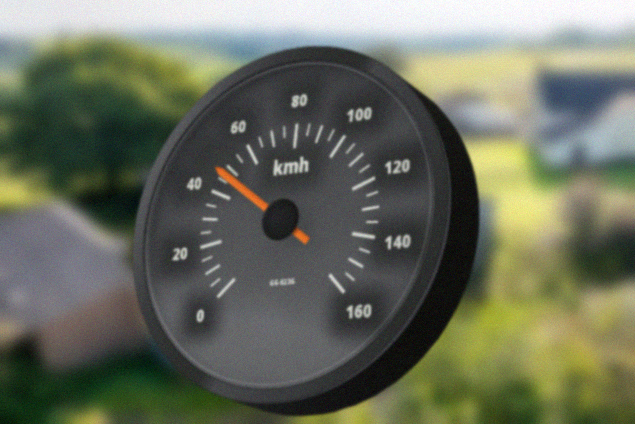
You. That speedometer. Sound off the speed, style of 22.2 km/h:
47.5 km/h
